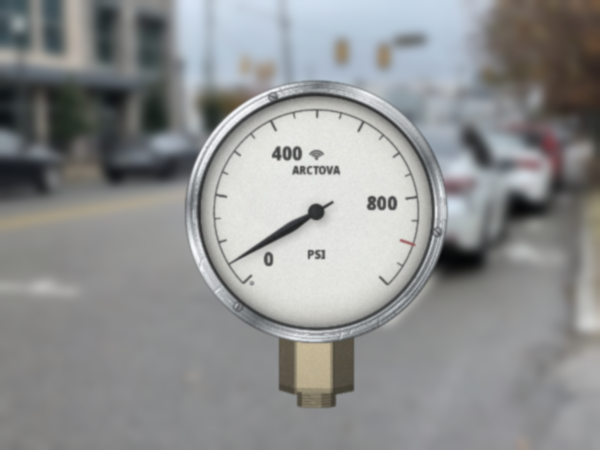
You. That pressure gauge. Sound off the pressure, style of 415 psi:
50 psi
